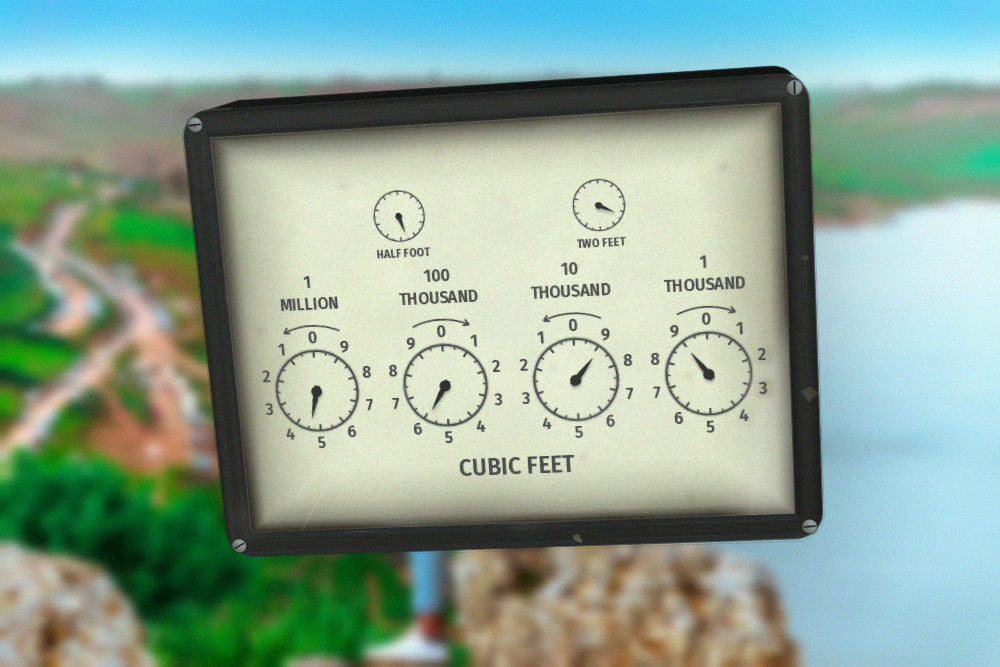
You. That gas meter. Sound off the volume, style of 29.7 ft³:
458900 ft³
